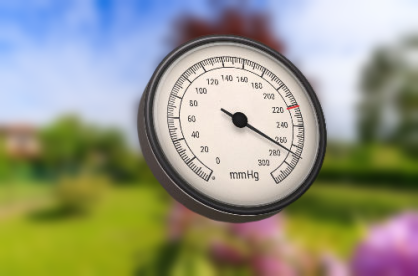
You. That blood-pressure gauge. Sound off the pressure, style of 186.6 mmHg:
270 mmHg
